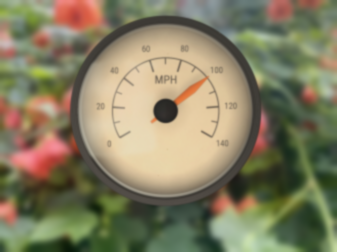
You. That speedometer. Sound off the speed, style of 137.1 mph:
100 mph
